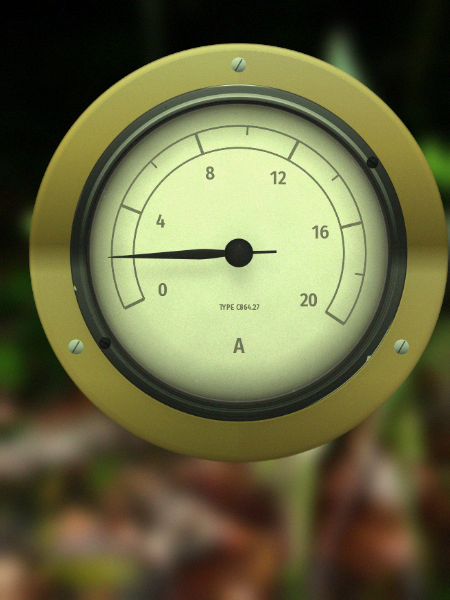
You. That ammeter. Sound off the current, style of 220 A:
2 A
